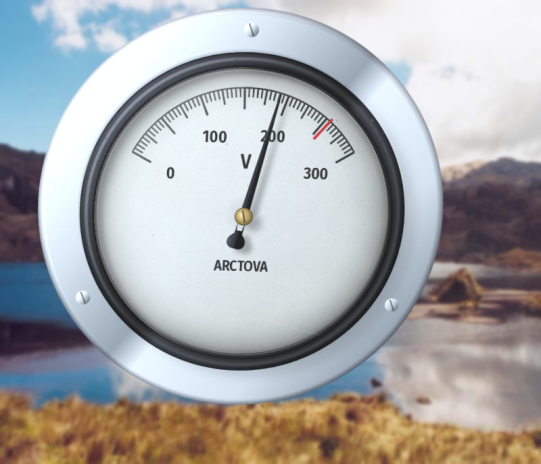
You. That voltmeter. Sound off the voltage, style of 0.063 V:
190 V
